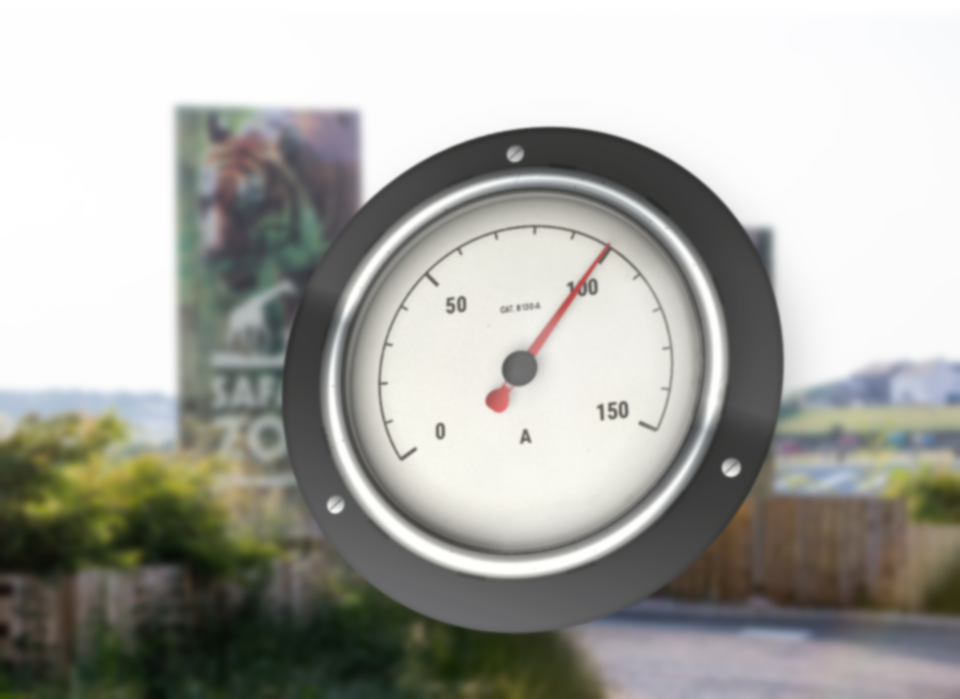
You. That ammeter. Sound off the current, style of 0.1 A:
100 A
